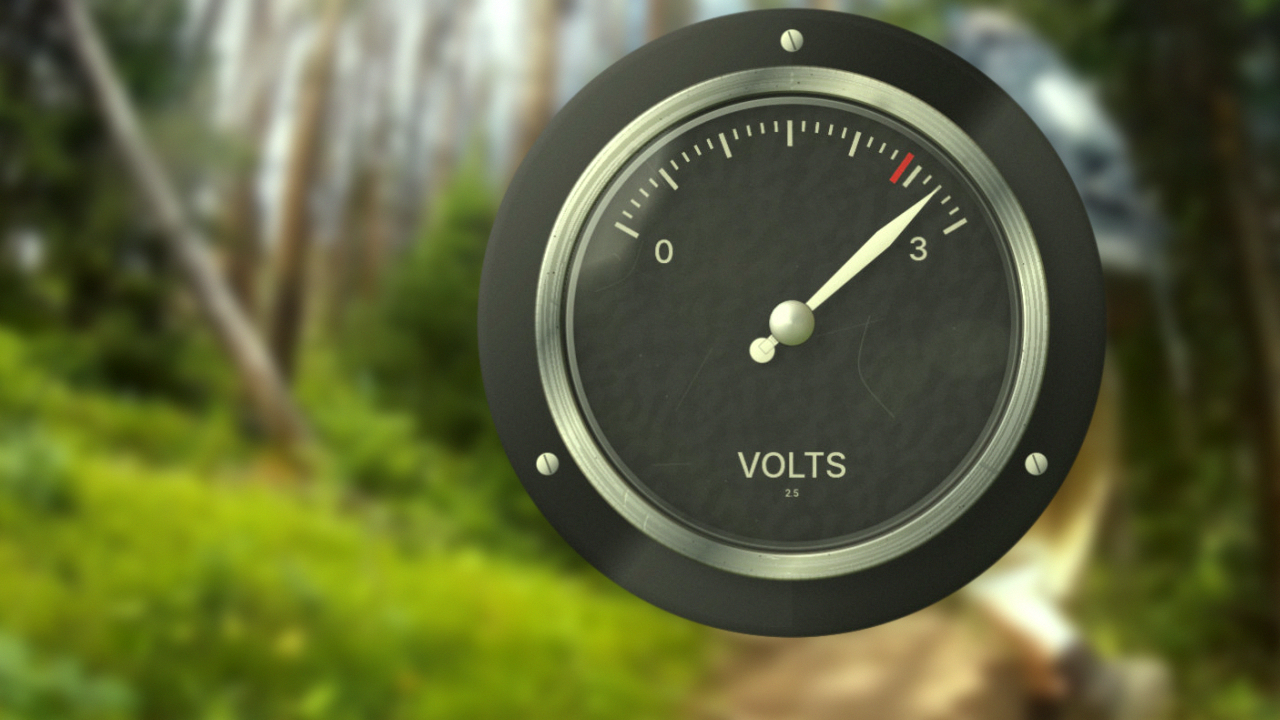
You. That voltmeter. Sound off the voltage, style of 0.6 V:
2.7 V
